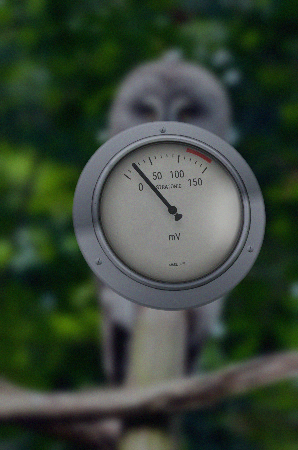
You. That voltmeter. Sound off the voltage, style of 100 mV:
20 mV
